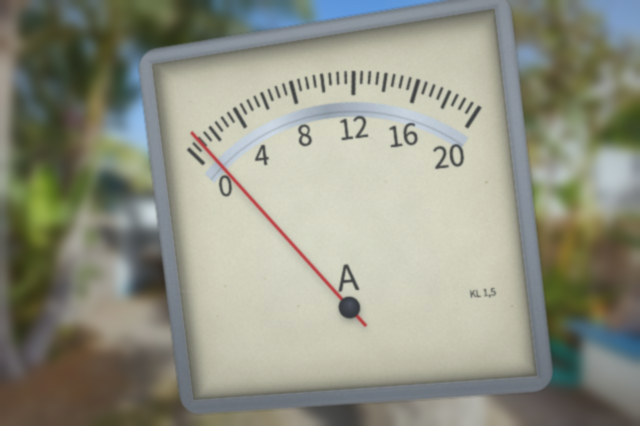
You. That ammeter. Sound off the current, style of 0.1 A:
1 A
